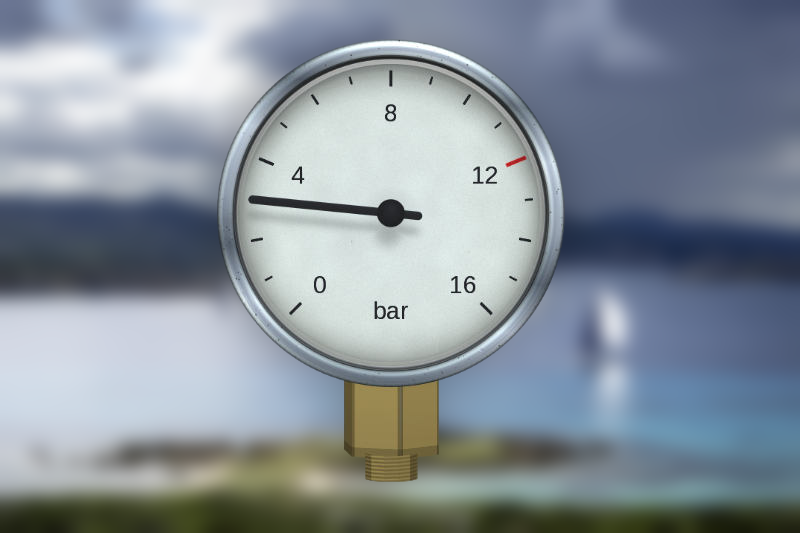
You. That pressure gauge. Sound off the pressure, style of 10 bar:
3 bar
